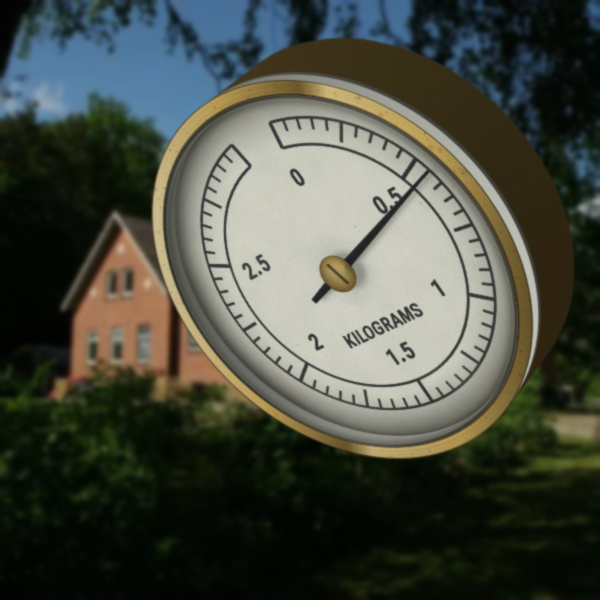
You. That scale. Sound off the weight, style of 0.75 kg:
0.55 kg
